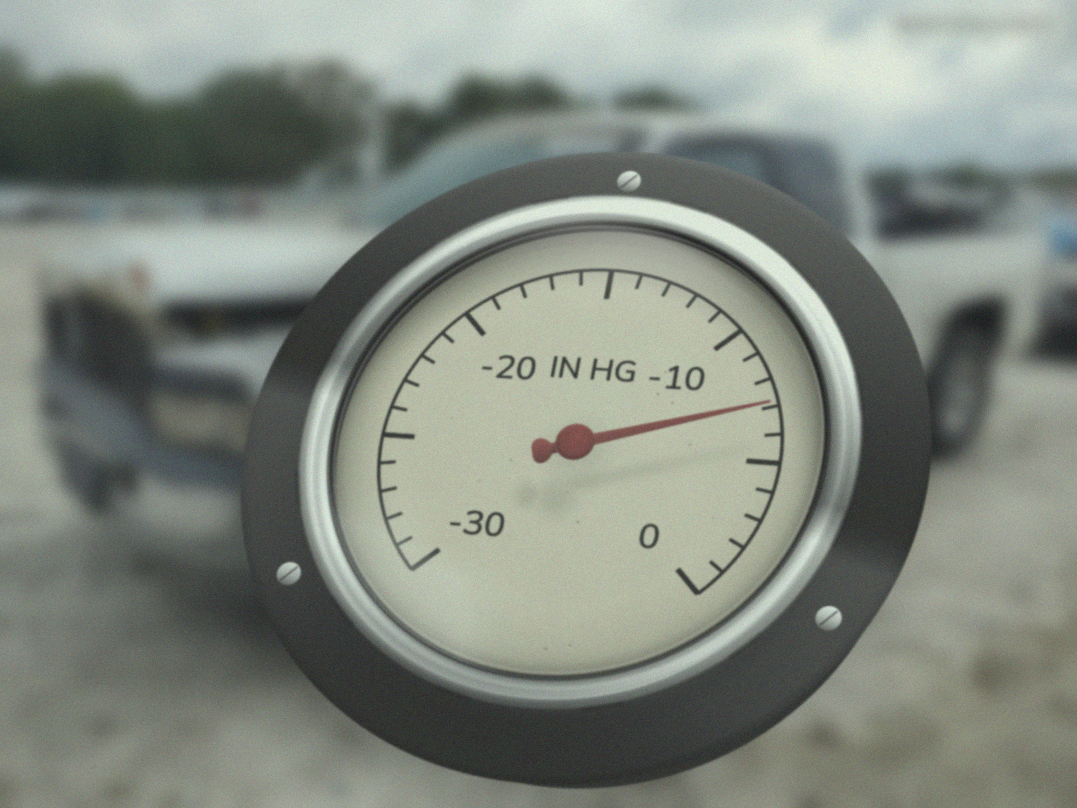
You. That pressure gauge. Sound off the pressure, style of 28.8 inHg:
-7 inHg
